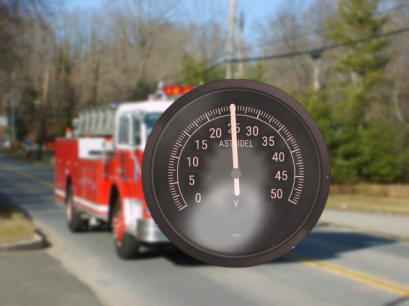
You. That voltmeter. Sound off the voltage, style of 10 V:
25 V
